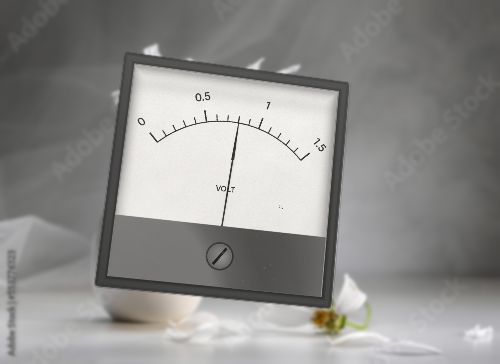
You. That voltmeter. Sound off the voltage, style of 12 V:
0.8 V
